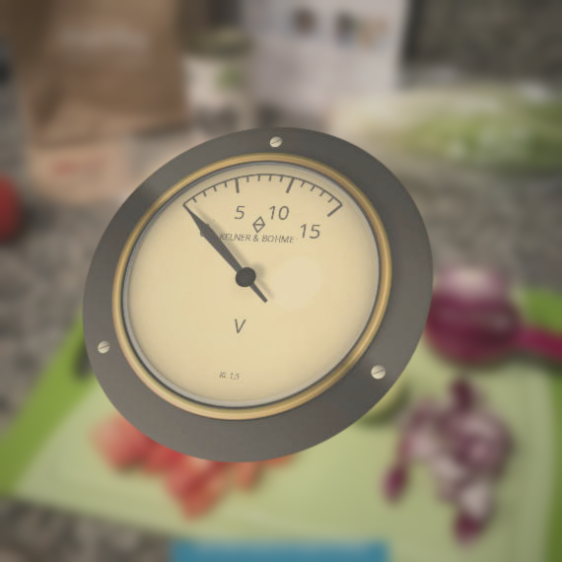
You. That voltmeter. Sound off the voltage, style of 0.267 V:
0 V
